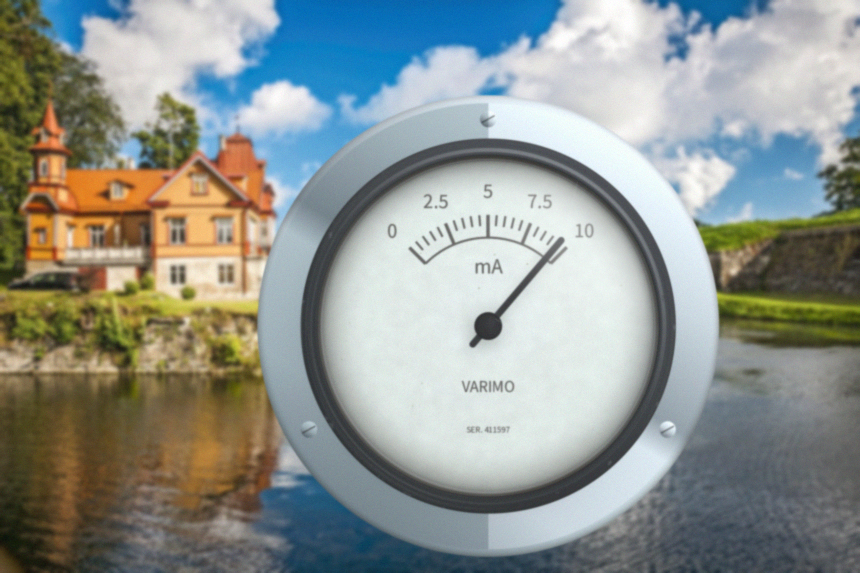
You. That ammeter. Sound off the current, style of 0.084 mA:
9.5 mA
